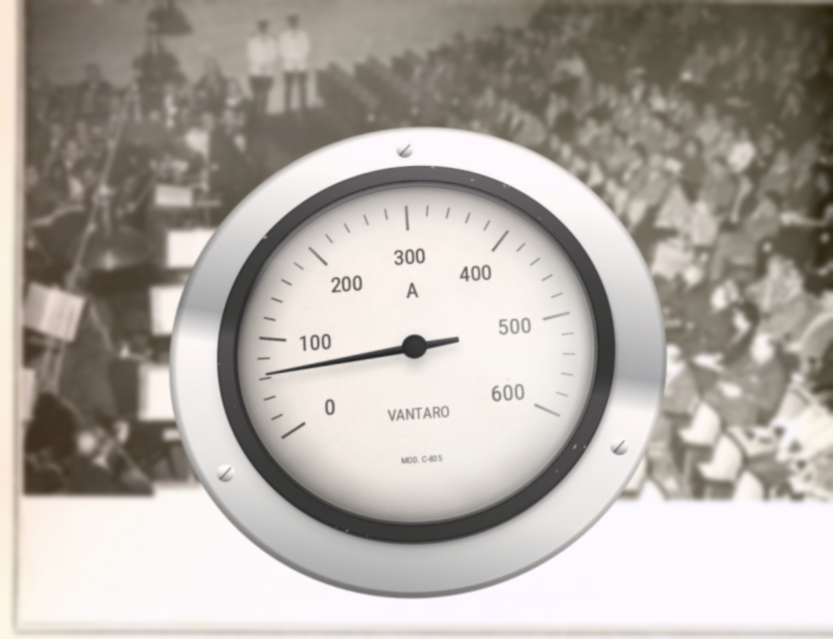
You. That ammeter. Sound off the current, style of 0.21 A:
60 A
